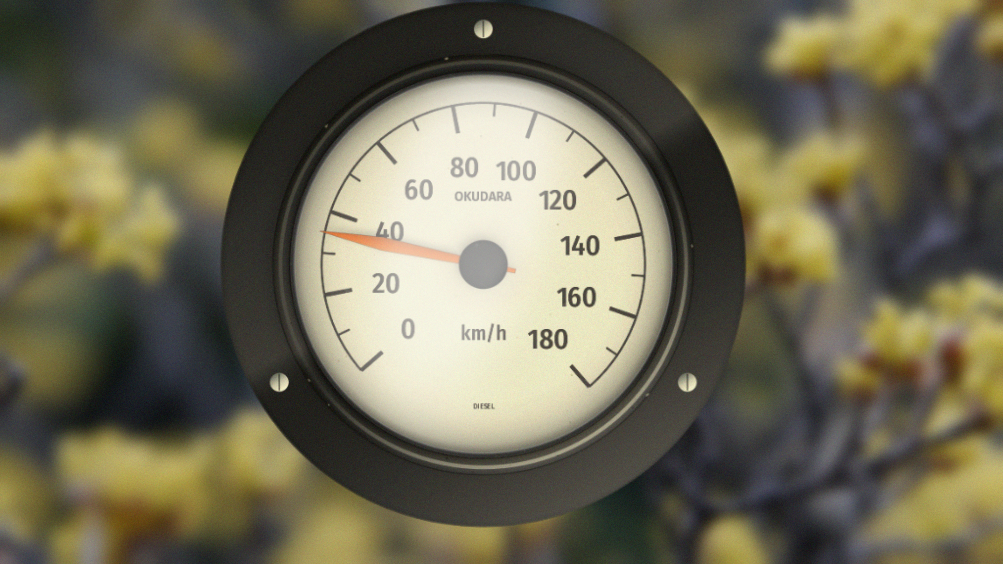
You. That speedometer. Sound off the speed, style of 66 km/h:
35 km/h
